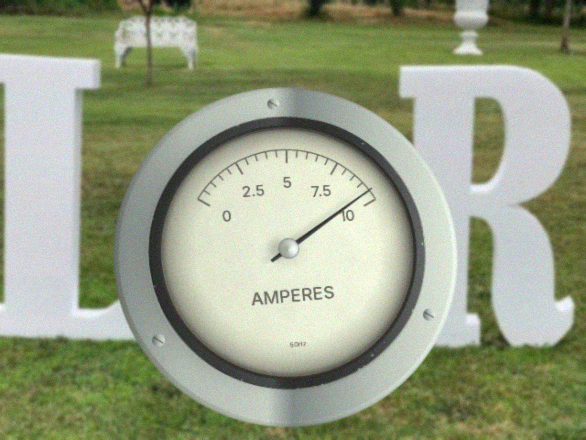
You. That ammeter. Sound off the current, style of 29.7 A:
9.5 A
